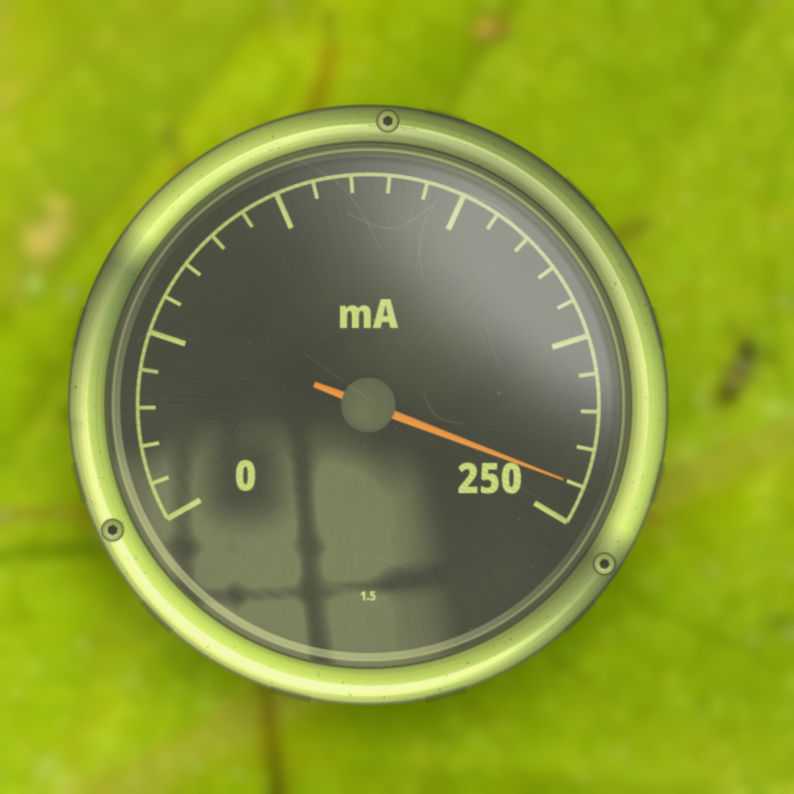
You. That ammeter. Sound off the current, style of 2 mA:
240 mA
